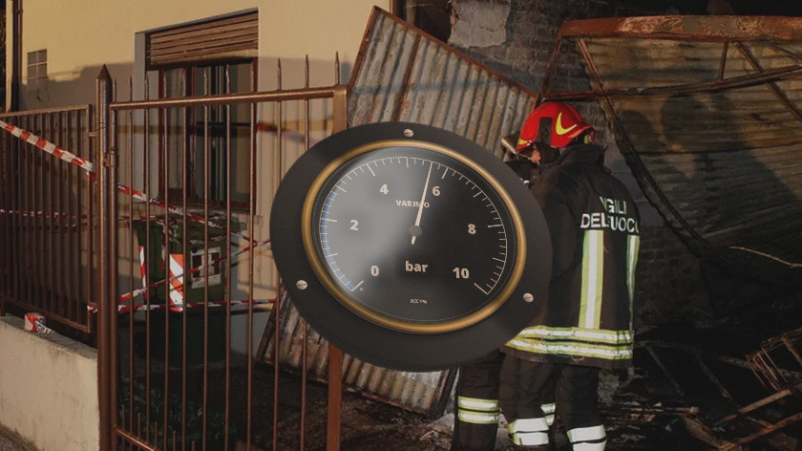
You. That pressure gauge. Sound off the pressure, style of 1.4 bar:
5.6 bar
